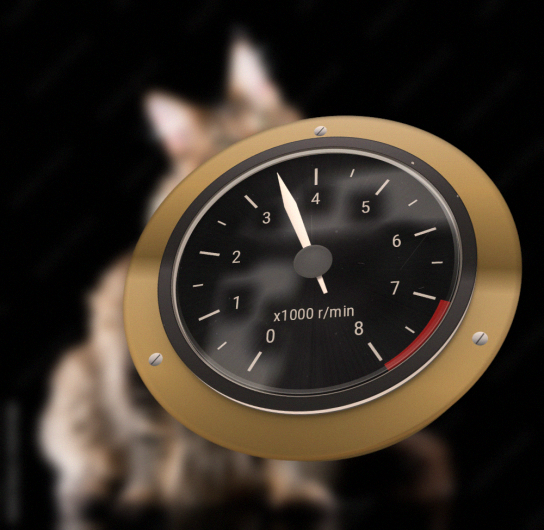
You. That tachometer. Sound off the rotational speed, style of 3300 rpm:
3500 rpm
